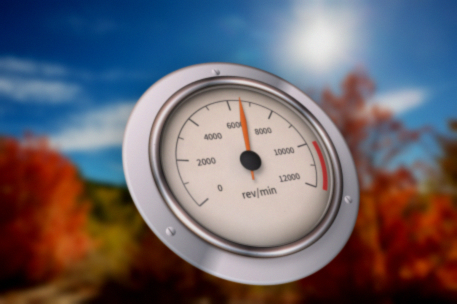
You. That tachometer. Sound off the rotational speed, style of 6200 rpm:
6500 rpm
